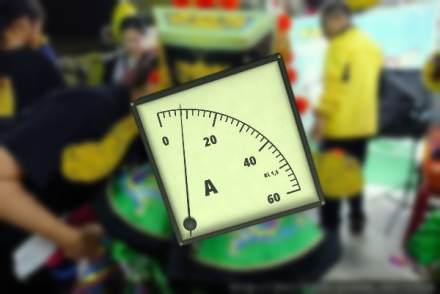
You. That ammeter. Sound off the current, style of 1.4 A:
8 A
